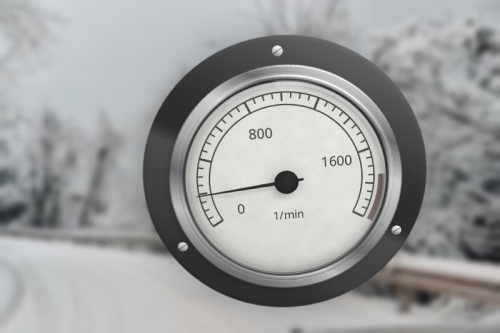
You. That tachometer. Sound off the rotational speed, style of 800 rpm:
200 rpm
